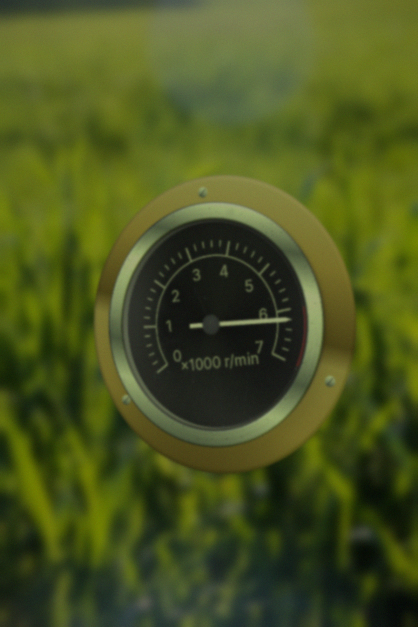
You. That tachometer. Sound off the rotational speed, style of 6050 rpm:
6200 rpm
